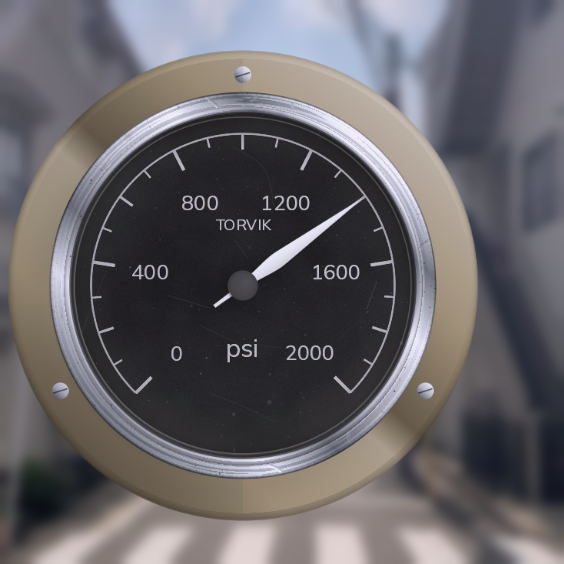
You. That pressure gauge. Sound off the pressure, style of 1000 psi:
1400 psi
